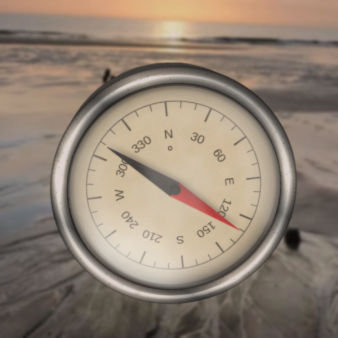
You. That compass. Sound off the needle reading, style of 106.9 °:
130 °
